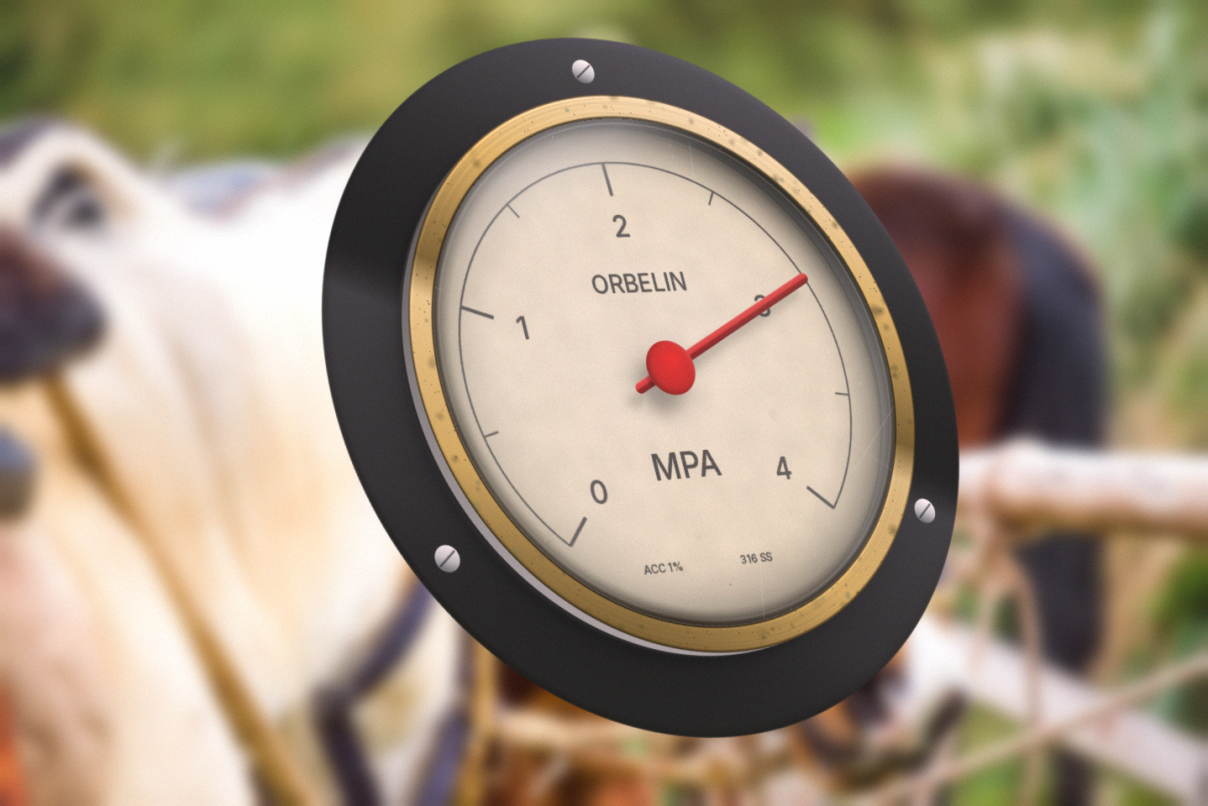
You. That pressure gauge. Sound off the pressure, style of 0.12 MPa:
3 MPa
